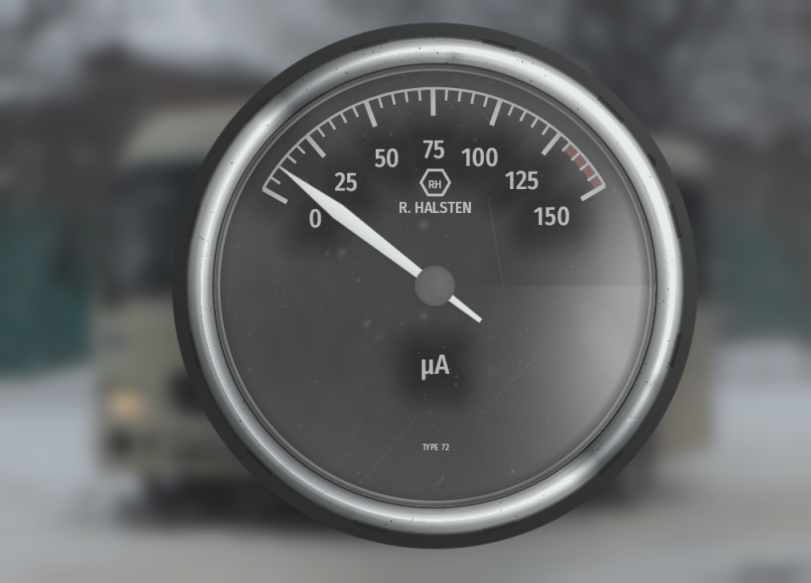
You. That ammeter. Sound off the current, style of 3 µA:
10 µA
